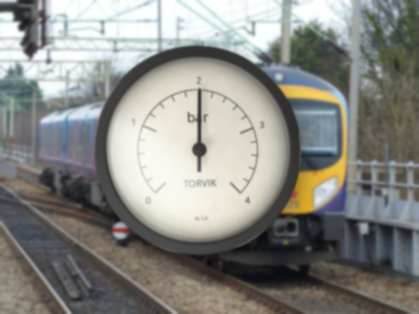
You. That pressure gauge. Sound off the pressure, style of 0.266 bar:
2 bar
